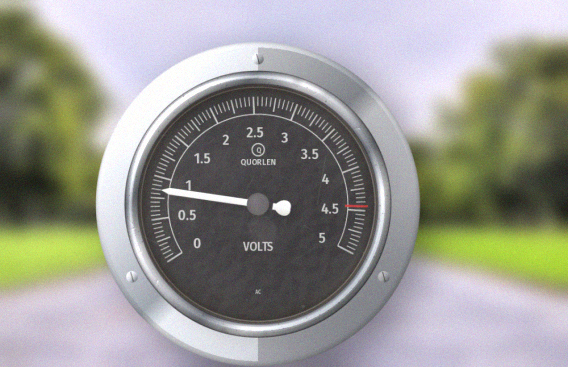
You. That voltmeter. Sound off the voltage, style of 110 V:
0.85 V
